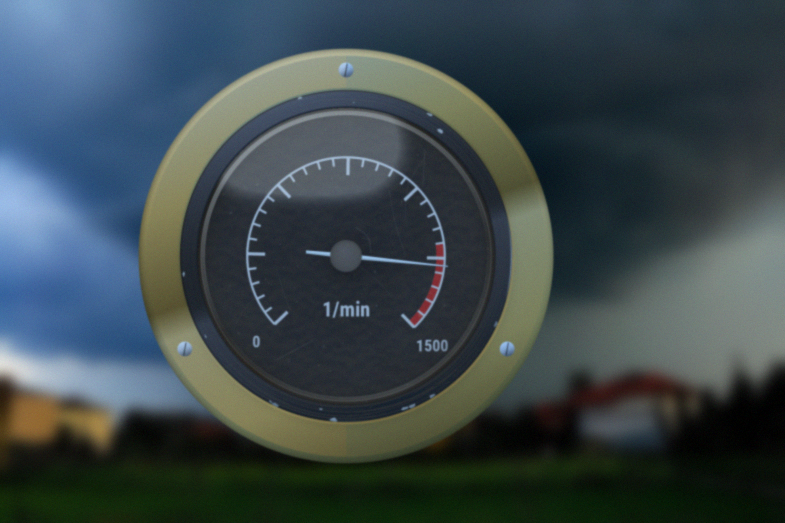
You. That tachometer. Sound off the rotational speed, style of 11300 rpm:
1275 rpm
